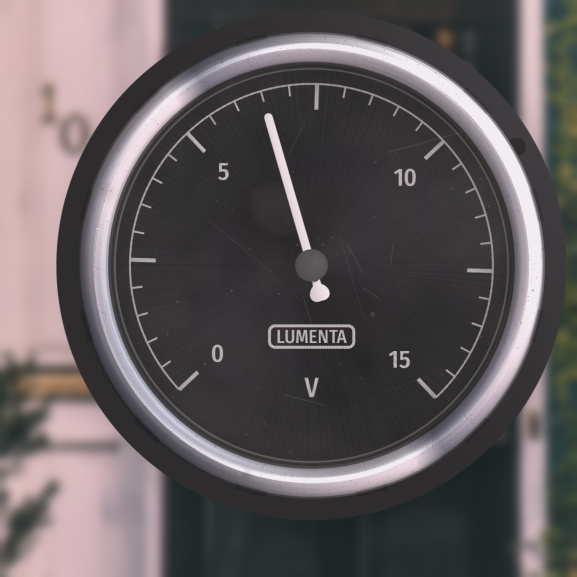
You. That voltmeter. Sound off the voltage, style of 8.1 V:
6.5 V
